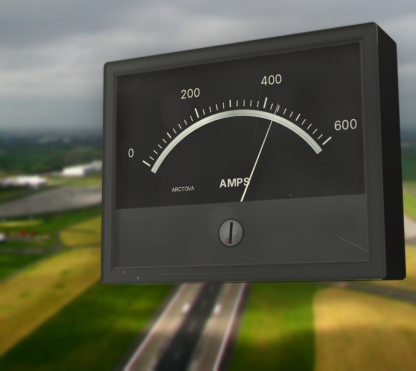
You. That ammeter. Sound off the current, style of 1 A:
440 A
